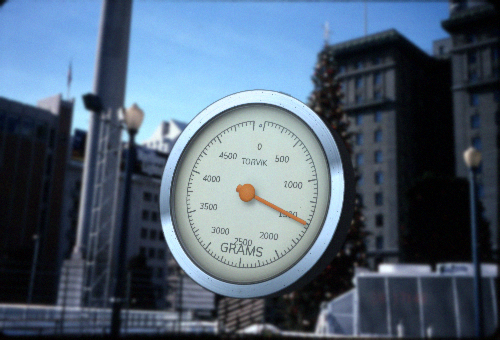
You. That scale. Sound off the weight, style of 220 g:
1500 g
